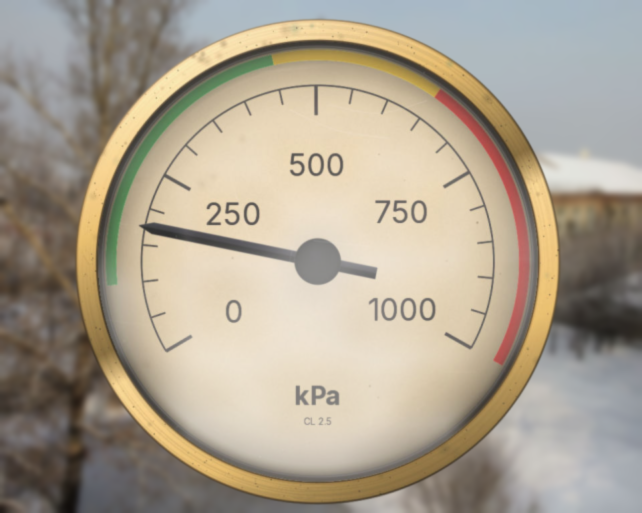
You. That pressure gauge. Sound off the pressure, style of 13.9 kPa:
175 kPa
